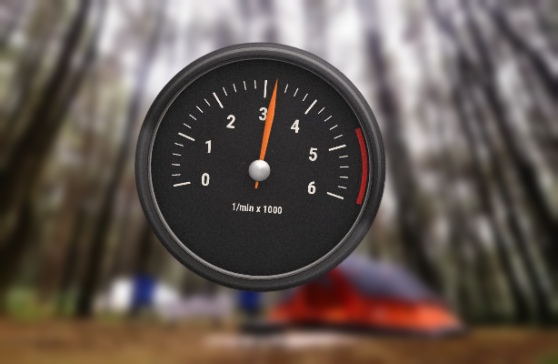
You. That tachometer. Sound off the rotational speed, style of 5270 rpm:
3200 rpm
